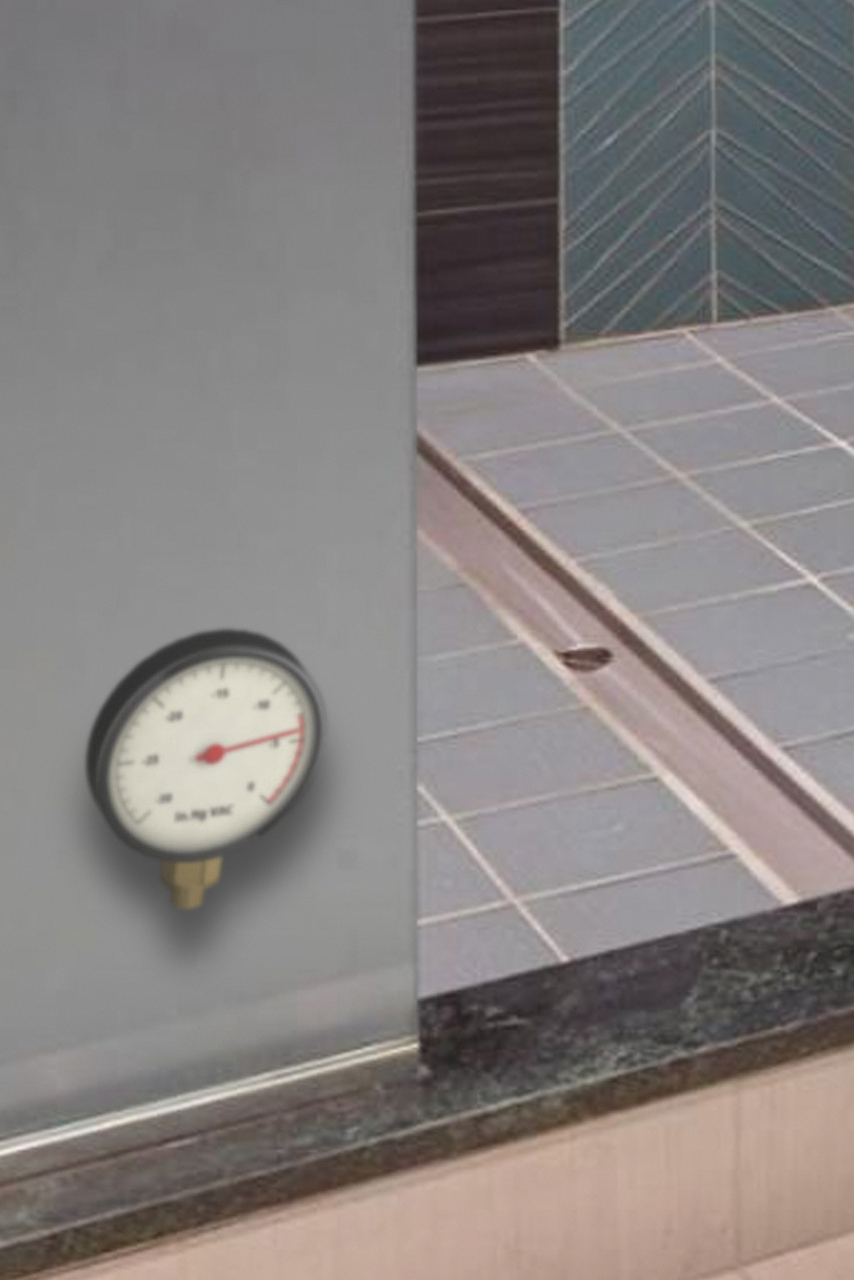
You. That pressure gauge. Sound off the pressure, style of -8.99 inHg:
-6 inHg
